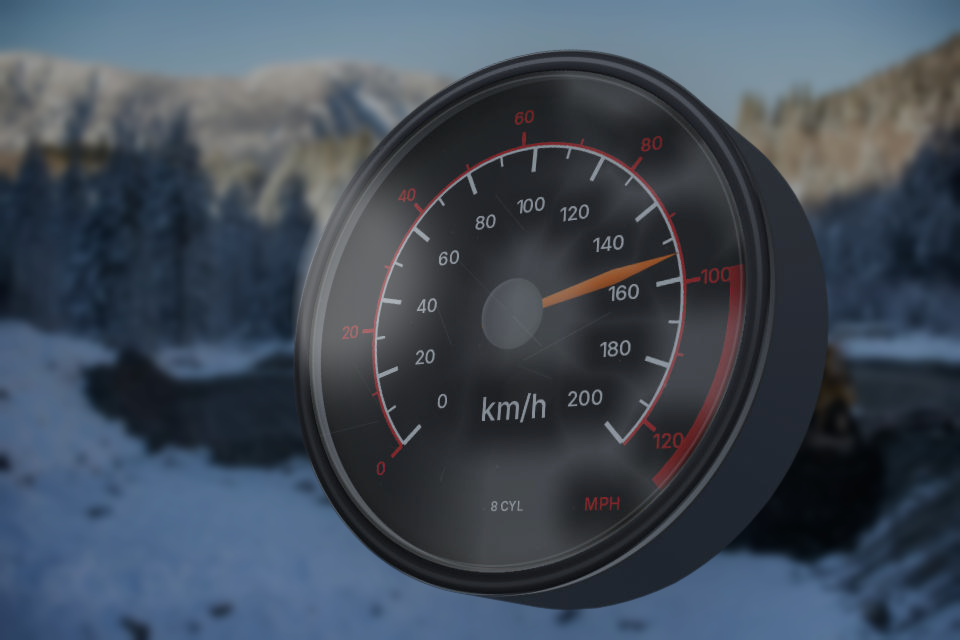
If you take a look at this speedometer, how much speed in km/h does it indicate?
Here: 155 km/h
